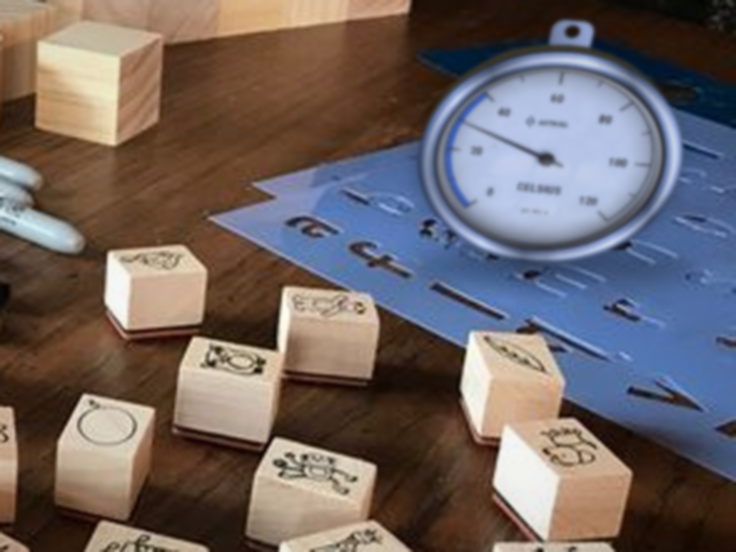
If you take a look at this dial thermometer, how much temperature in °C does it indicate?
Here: 30 °C
